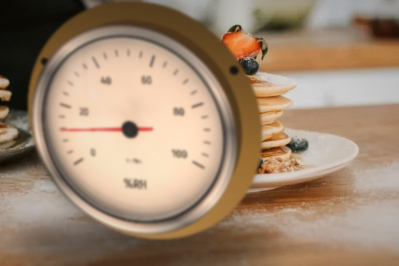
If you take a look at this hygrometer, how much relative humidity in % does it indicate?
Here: 12 %
